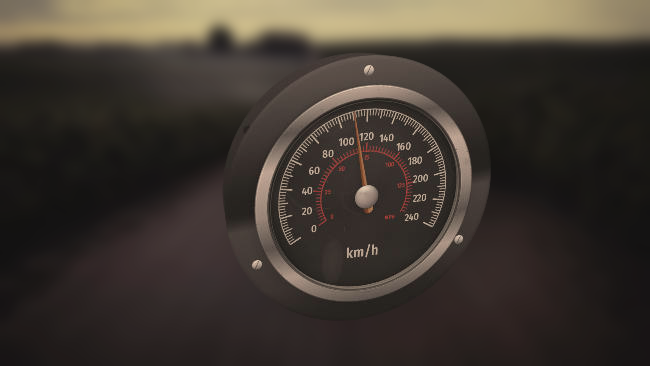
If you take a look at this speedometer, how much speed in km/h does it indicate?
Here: 110 km/h
